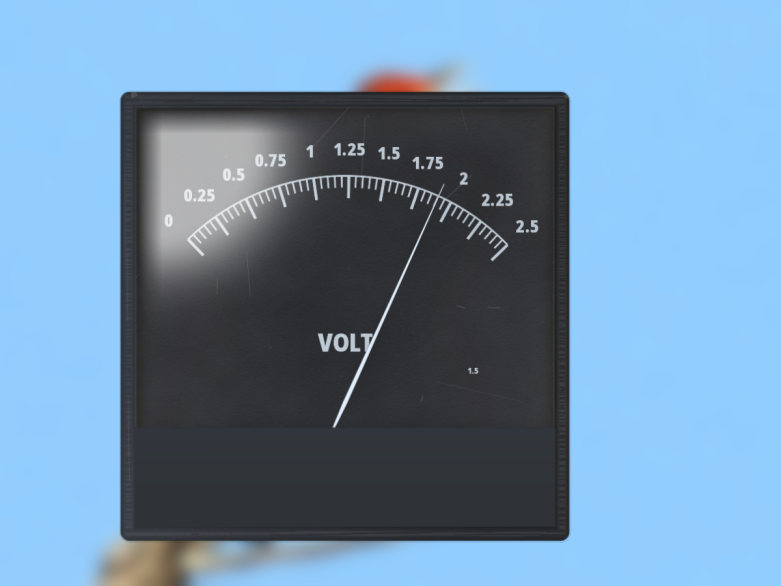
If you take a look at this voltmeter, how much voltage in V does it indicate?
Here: 1.9 V
